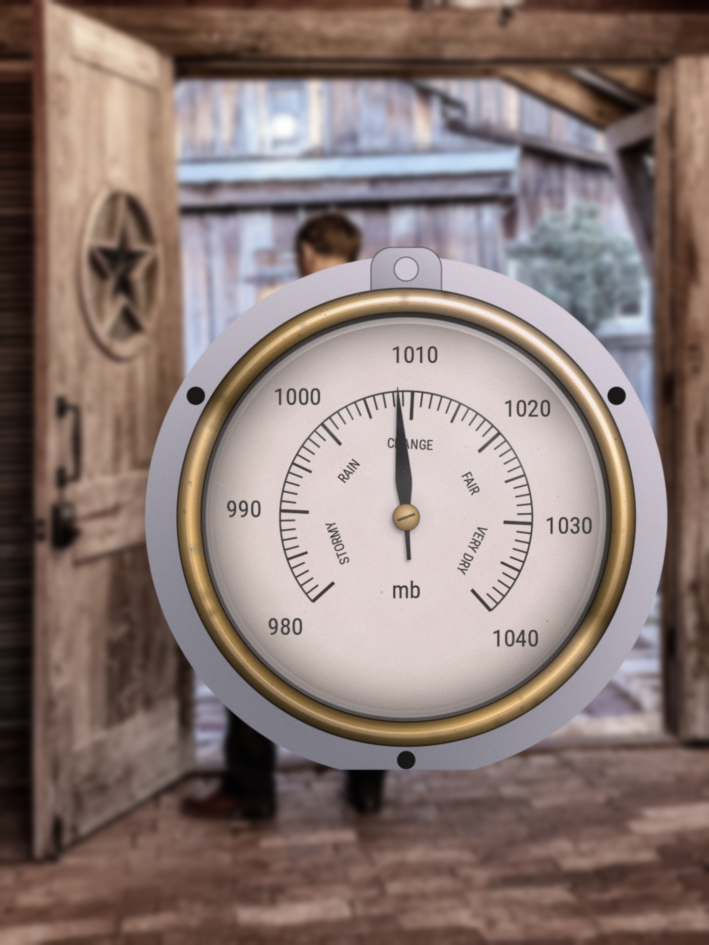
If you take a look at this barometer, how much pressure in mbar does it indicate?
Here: 1008.5 mbar
